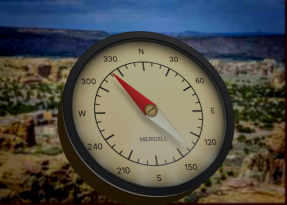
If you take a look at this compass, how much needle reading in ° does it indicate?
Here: 320 °
